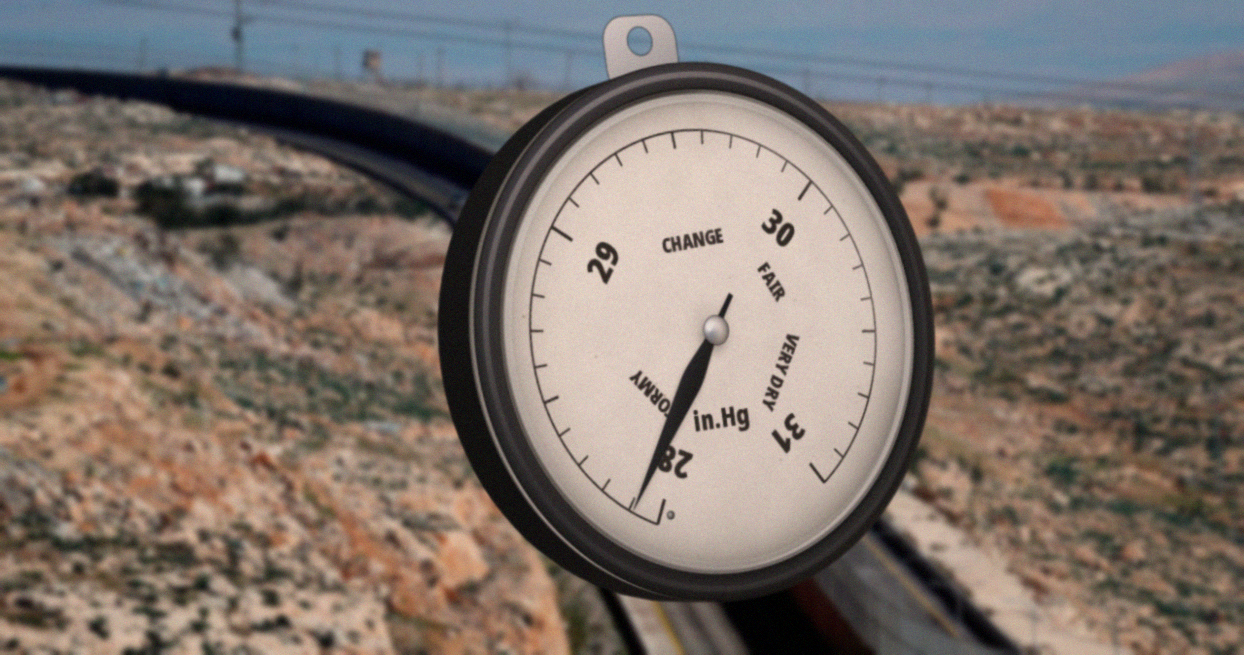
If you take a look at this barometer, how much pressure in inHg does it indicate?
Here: 28.1 inHg
